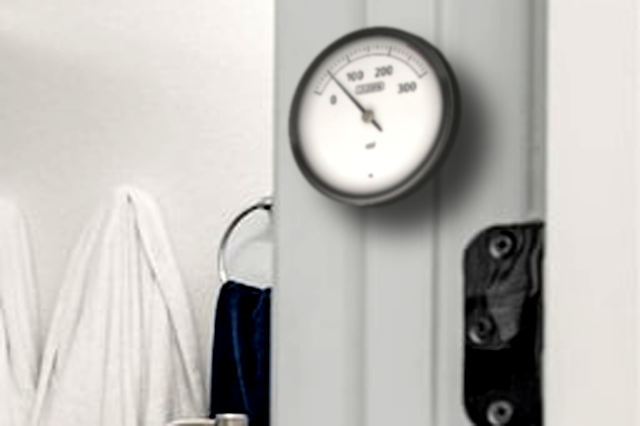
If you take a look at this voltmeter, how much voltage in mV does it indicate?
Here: 50 mV
